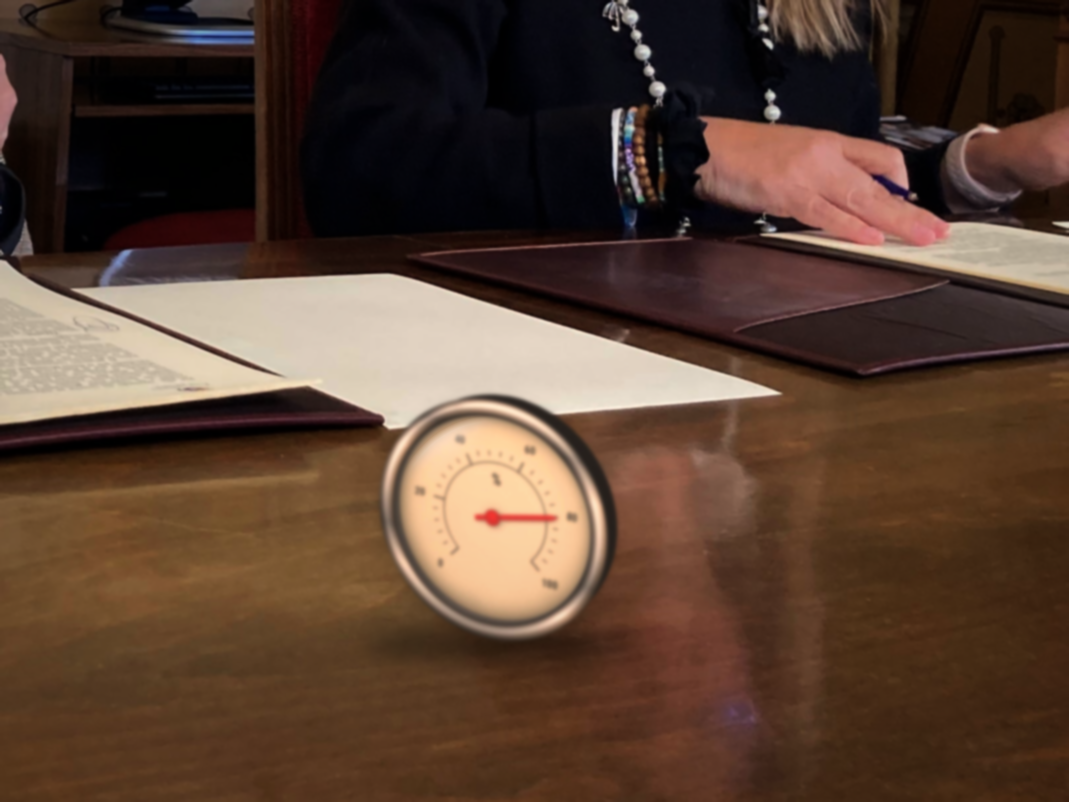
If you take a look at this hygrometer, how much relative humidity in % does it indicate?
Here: 80 %
